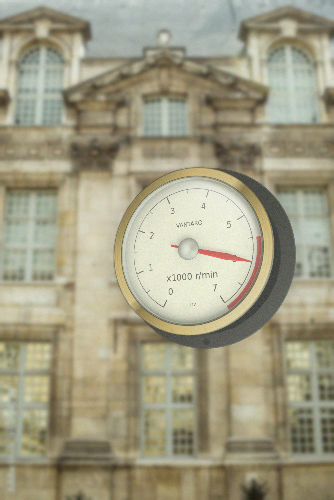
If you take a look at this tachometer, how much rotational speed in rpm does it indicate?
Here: 6000 rpm
